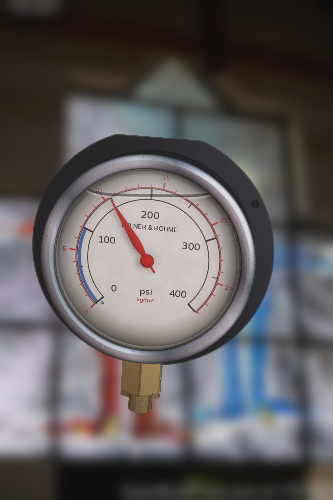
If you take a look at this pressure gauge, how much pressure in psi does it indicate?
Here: 150 psi
